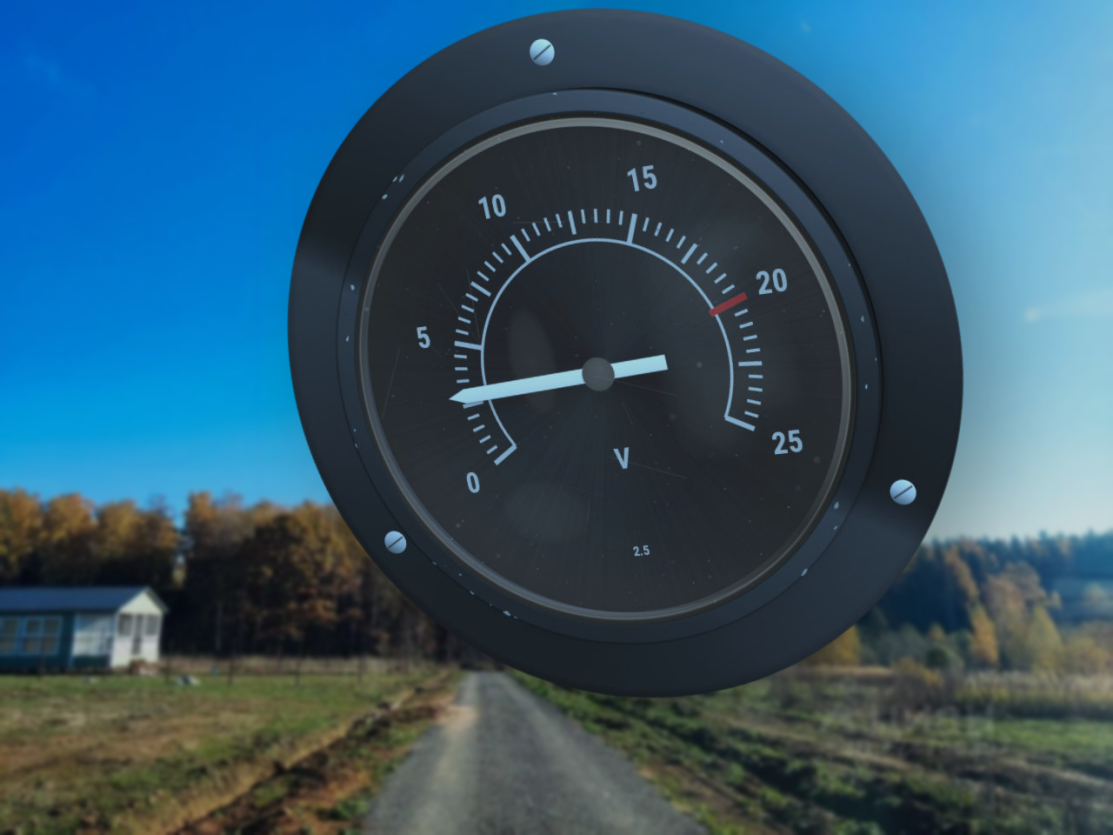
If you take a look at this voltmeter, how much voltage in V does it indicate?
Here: 3 V
